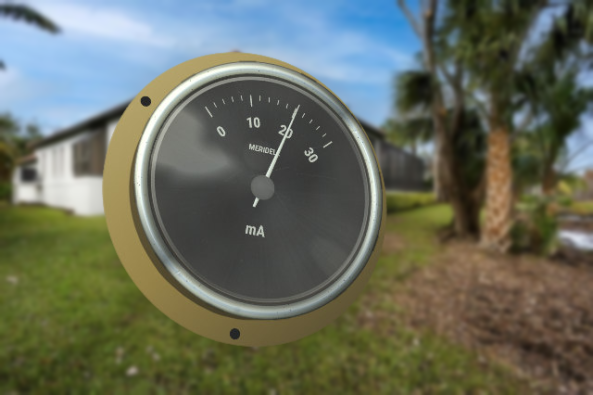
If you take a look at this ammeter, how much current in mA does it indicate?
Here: 20 mA
